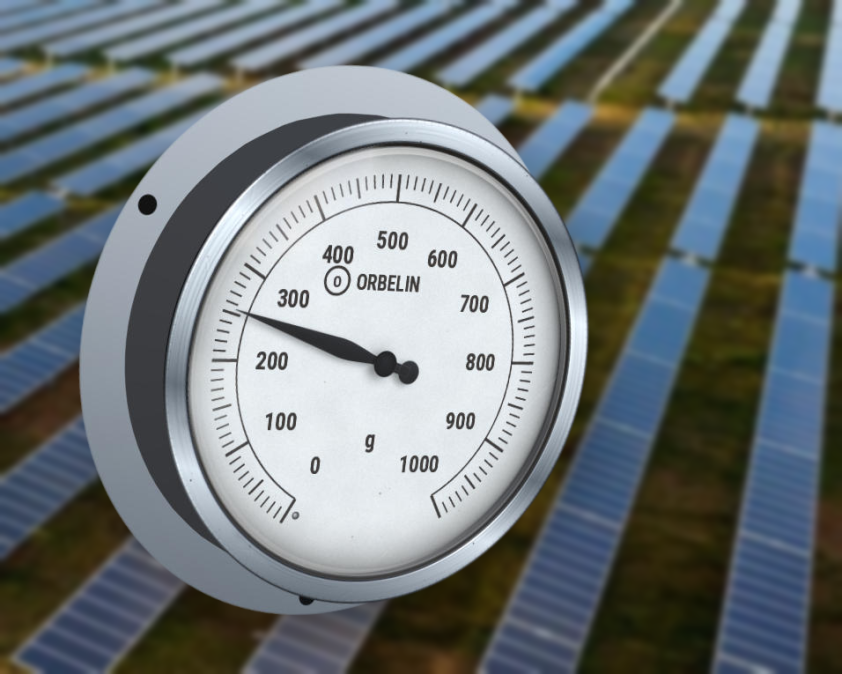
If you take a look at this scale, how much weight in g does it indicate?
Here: 255 g
